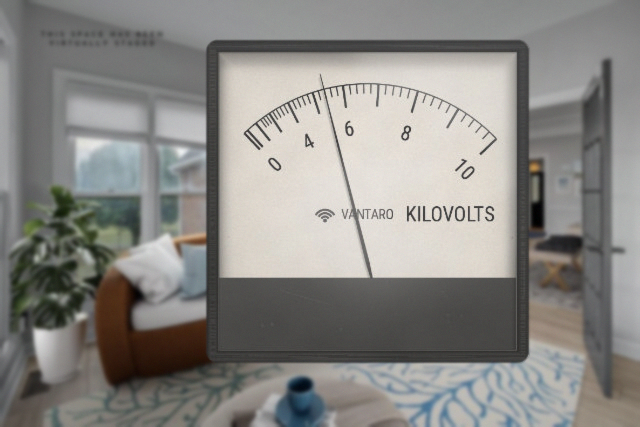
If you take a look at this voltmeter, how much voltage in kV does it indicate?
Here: 5.4 kV
